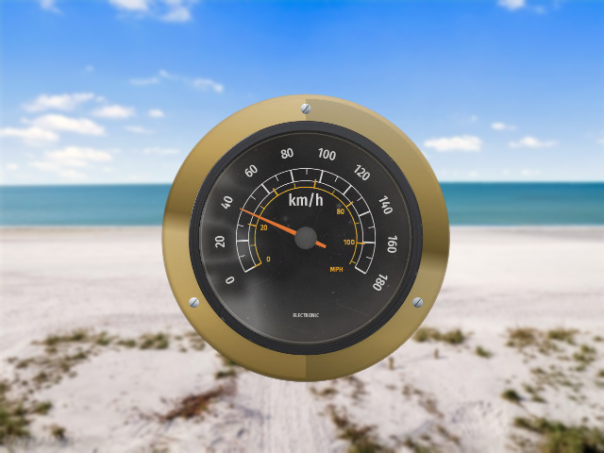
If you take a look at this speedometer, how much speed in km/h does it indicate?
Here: 40 km/h
